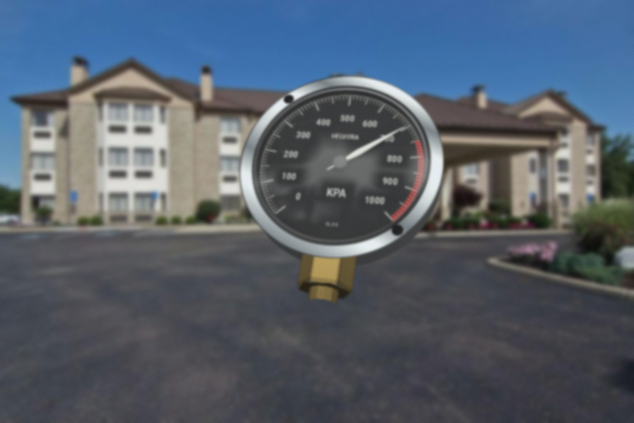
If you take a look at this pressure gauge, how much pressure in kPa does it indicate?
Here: 700 kPa
